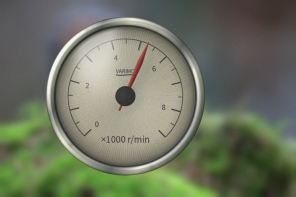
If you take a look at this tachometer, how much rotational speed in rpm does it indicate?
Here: 5250 rpm
